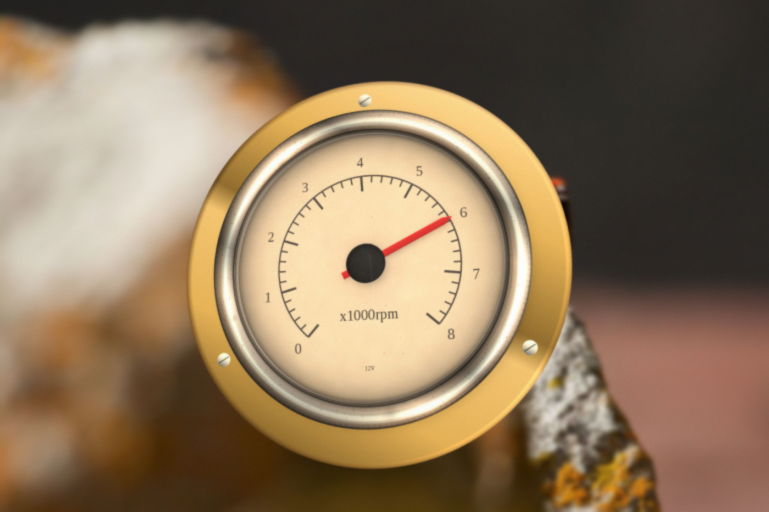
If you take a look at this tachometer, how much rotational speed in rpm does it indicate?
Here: 6000 rpm
